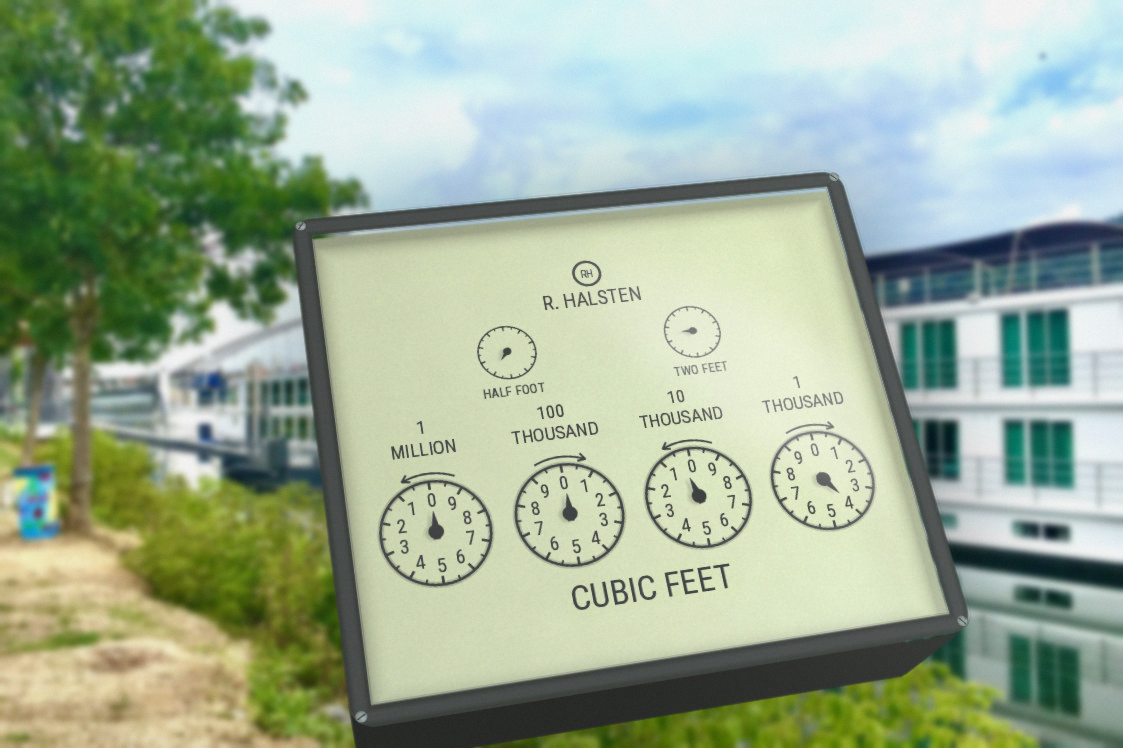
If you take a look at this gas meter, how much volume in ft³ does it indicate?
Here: 400 ft³
